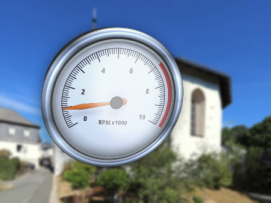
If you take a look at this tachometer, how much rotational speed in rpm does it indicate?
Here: 1000 rpm
